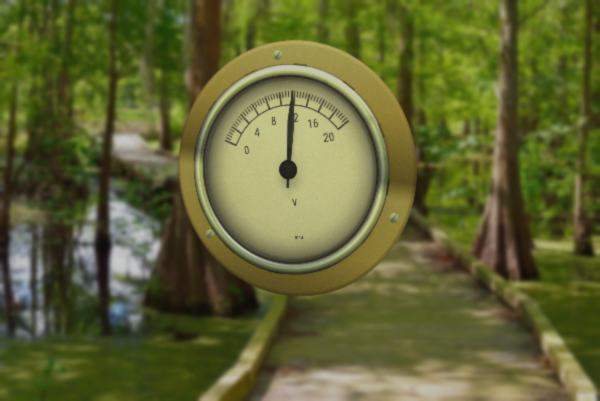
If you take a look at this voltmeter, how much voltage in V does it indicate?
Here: 12 V
